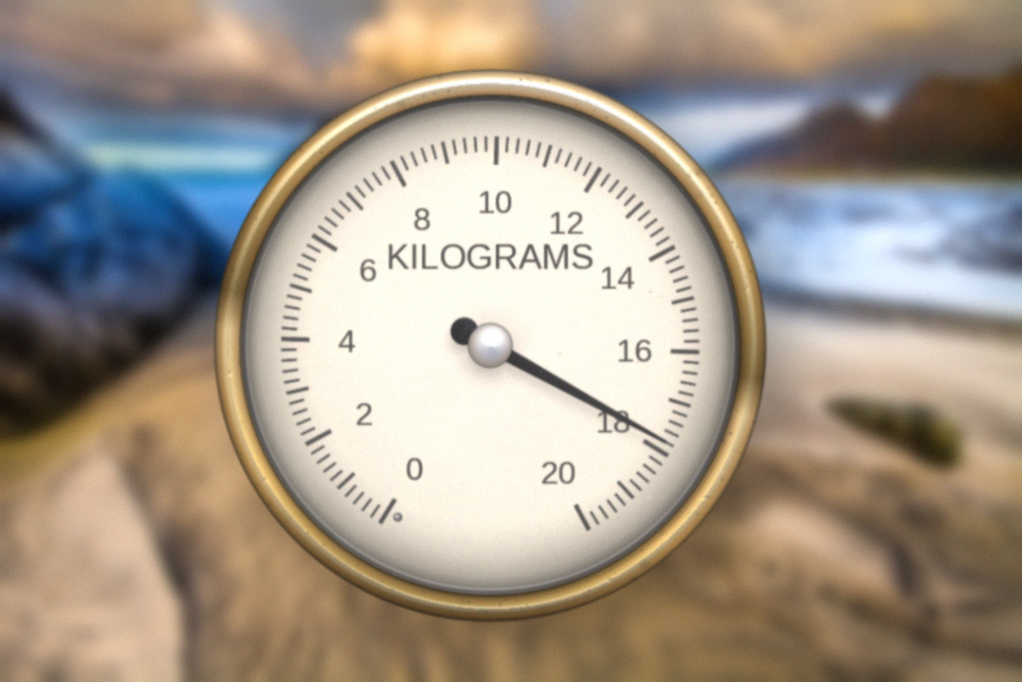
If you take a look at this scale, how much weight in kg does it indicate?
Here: 17.8 kg
